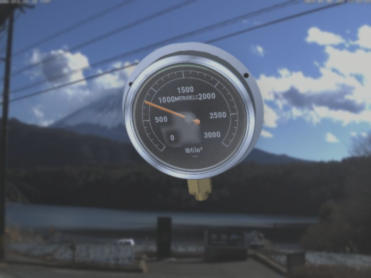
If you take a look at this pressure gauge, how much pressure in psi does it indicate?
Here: 800 psi
